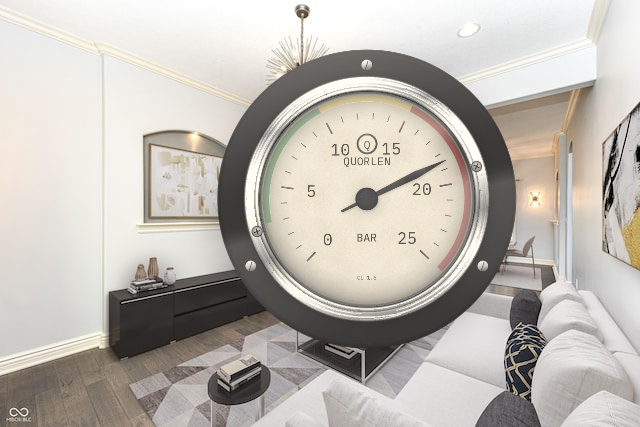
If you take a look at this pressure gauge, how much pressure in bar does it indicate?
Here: 18.5 bar
